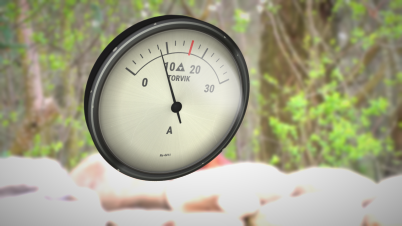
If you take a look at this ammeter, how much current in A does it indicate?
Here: 8 A
